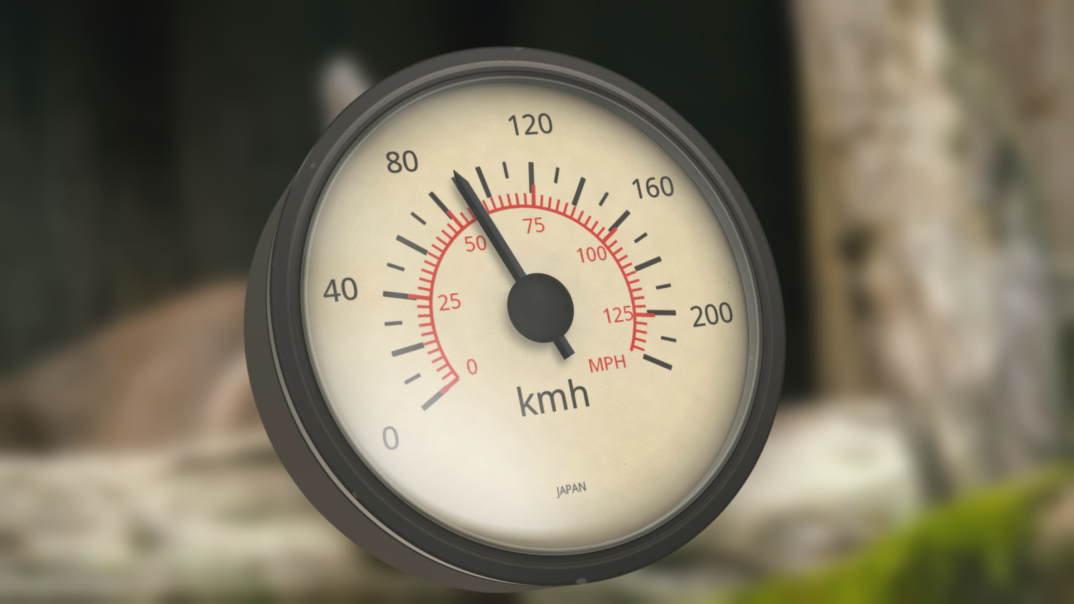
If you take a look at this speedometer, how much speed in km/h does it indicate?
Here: 90 km/h
